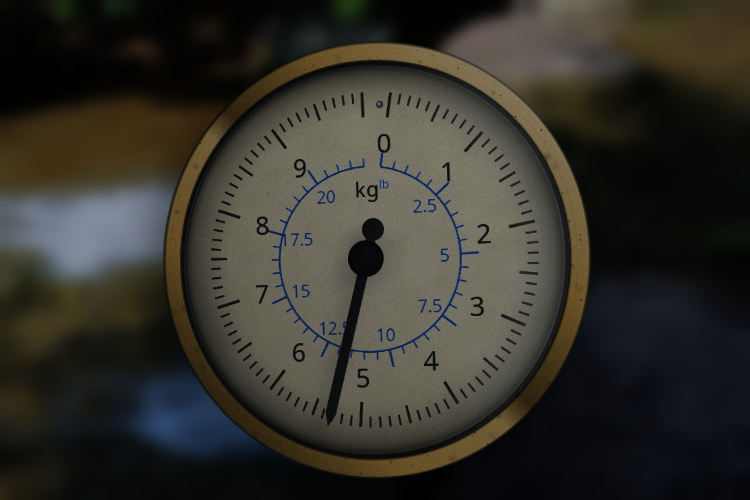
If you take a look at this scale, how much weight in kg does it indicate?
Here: 5.3 kg
